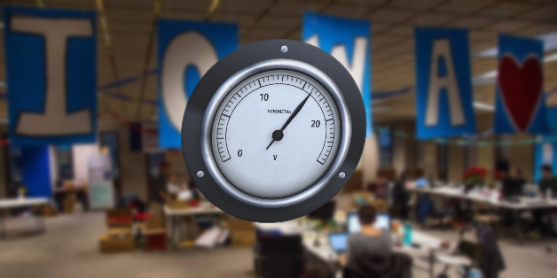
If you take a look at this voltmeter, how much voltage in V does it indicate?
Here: 16 V
